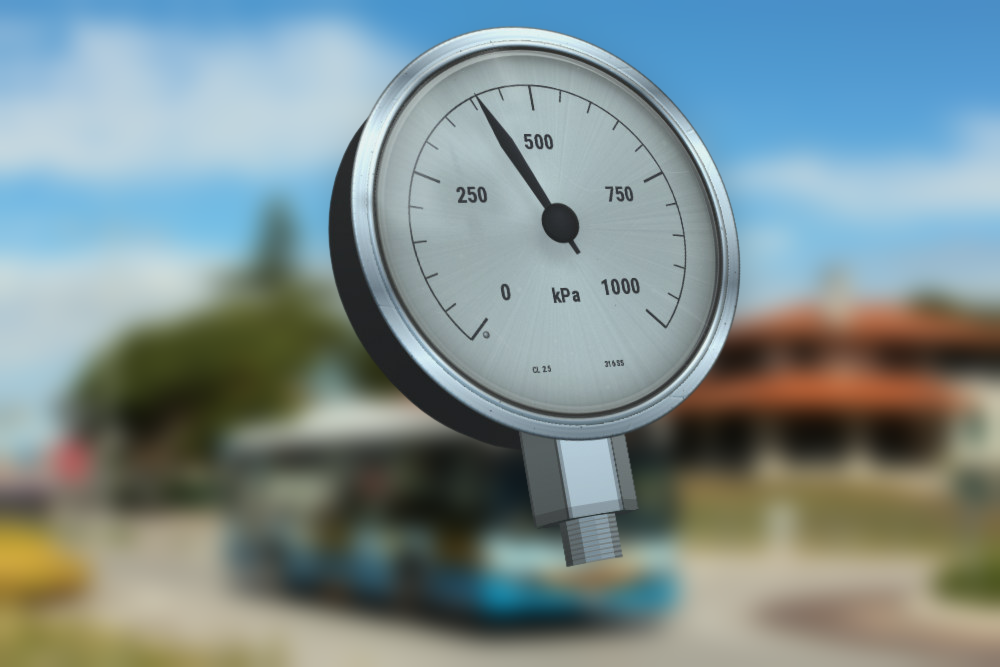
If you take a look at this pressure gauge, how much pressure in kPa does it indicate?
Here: 400 kPa
